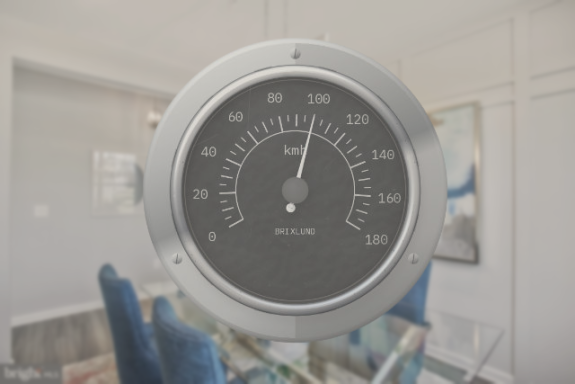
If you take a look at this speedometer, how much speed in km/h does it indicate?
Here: 100 km/h
